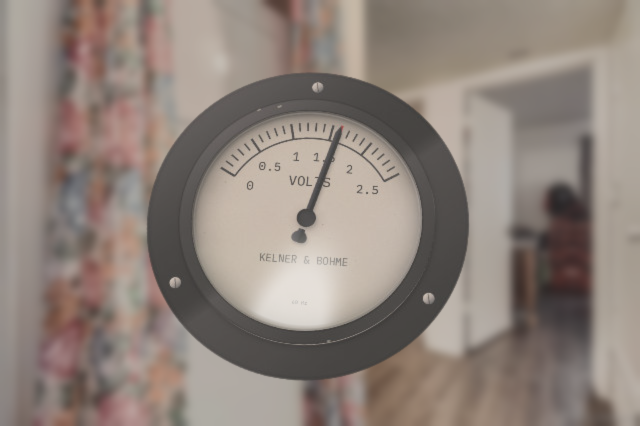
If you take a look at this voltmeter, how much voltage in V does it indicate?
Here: 1.6 V
